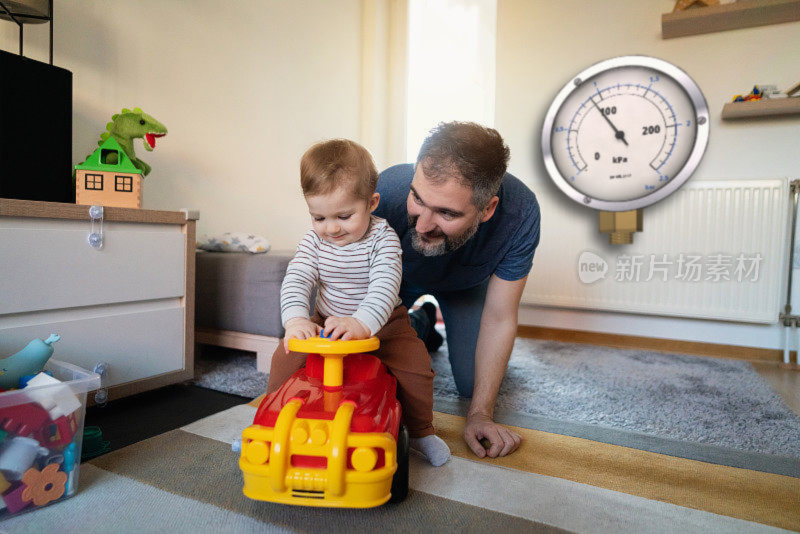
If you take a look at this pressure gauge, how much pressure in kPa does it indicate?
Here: 90 kPa
